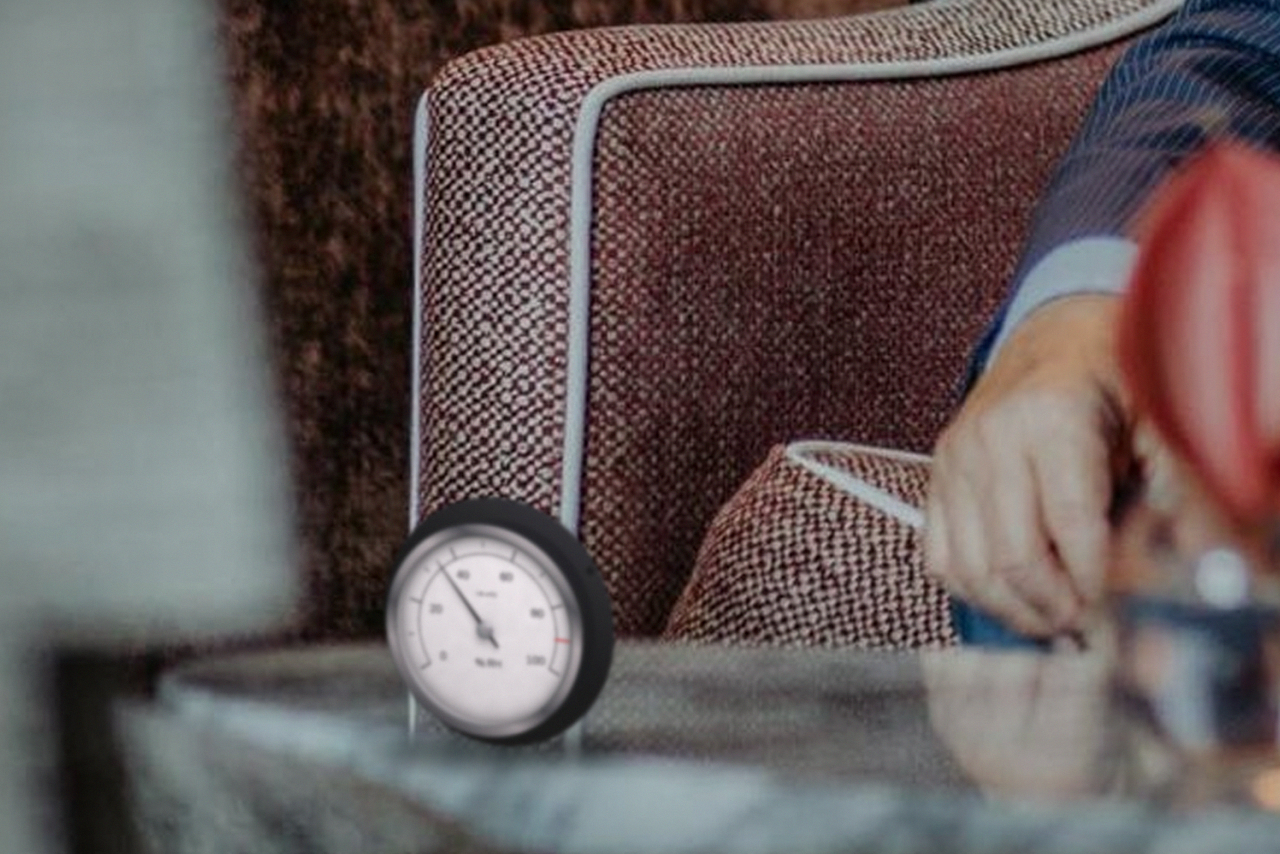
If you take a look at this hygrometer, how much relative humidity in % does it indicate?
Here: 35 %
